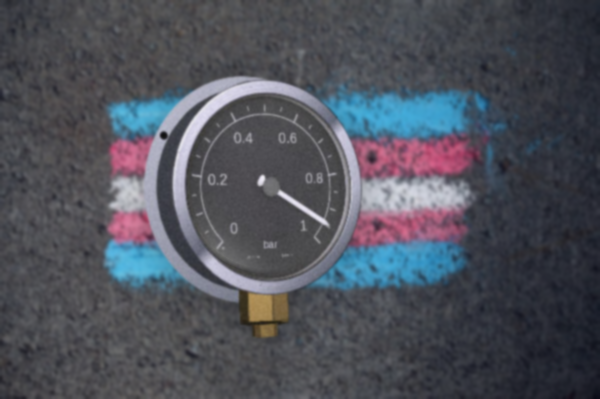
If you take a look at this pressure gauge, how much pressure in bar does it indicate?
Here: 0.95 bar
